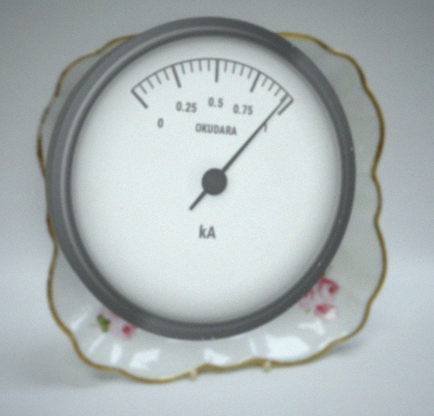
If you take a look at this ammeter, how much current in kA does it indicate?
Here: 0.95 kA
